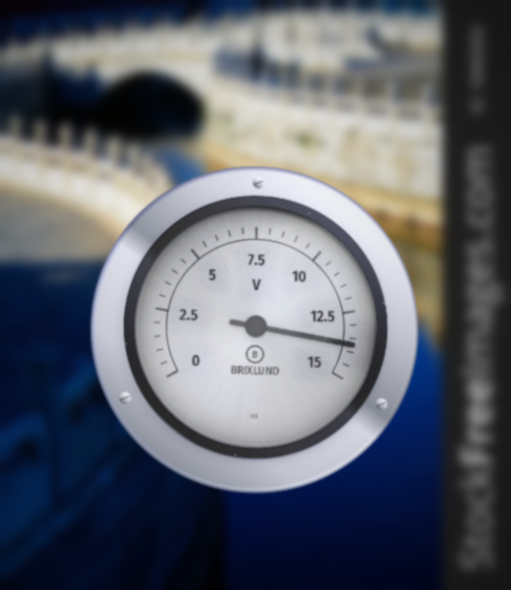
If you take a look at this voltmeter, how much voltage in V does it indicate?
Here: 13.75 V
